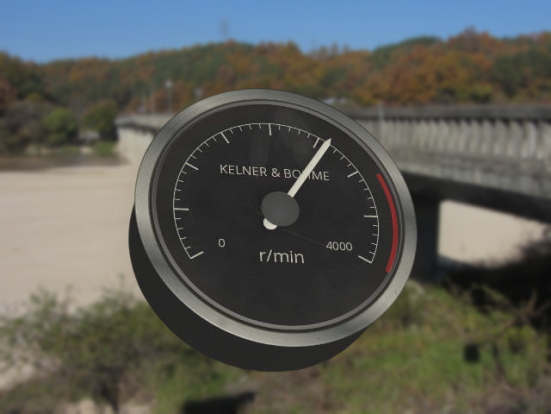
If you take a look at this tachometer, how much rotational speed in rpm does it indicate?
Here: 2600 rpm
